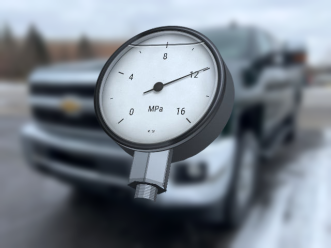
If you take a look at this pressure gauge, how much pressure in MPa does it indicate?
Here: 12 MPa
